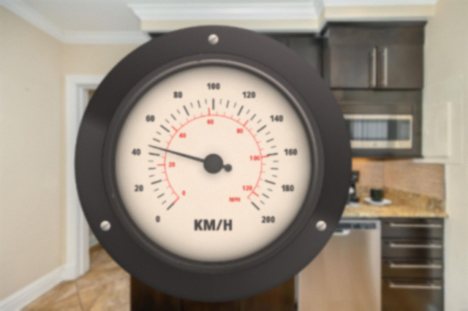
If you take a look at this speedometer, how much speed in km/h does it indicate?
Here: 45 km/h
